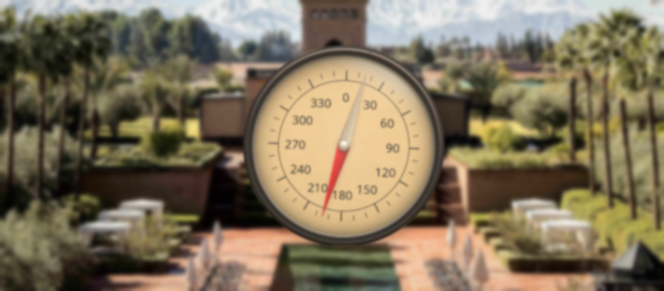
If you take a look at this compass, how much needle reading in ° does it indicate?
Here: 195 °
